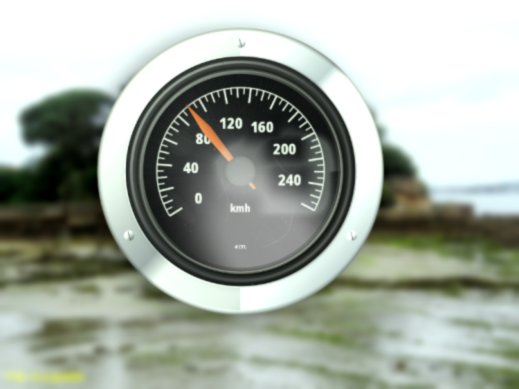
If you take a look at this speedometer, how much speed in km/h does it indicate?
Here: 90 km/h
